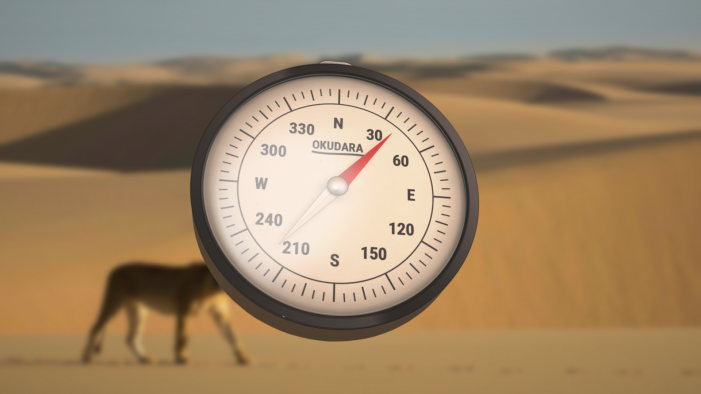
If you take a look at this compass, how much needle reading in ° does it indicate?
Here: 40 °
